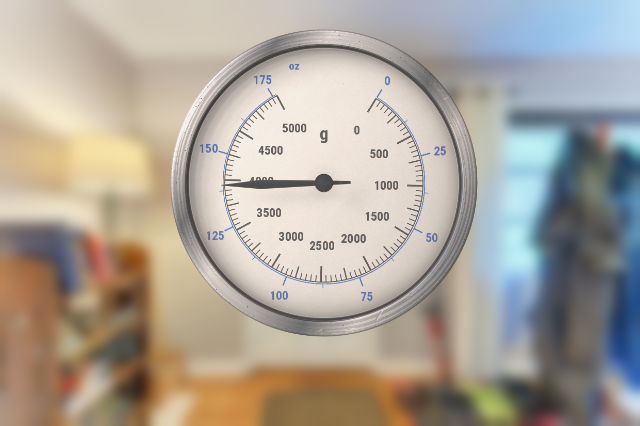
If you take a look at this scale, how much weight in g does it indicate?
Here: 3950 g
